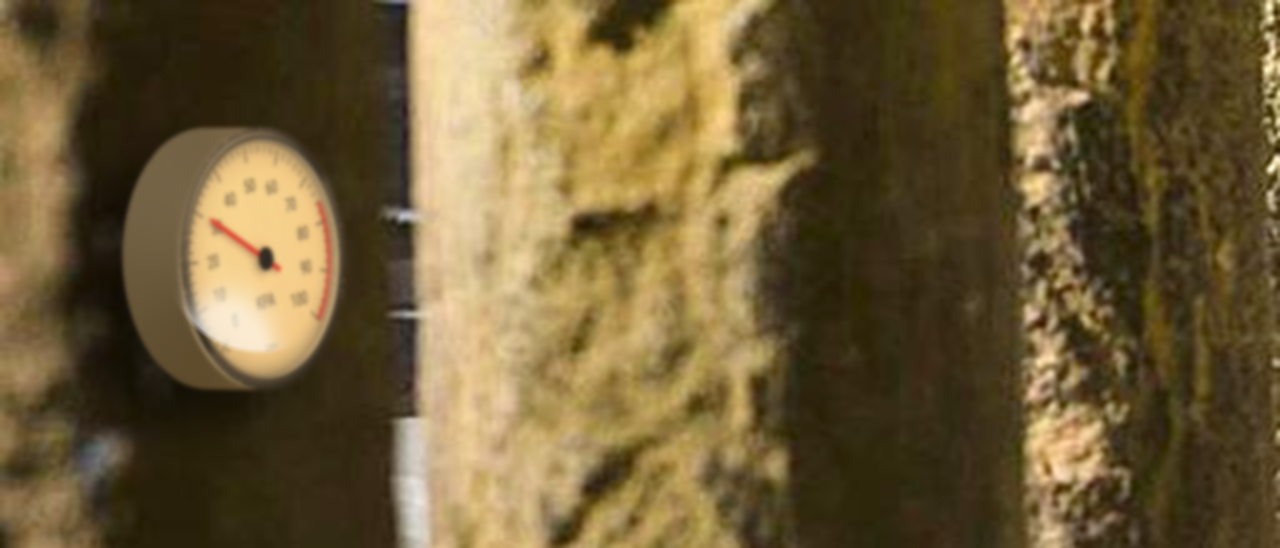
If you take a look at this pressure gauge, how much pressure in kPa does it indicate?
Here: 30 kPa
